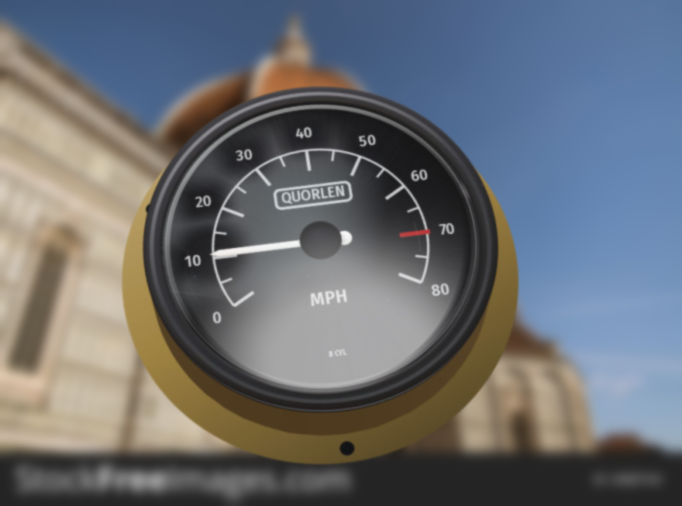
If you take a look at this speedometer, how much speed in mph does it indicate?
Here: 10 mph
